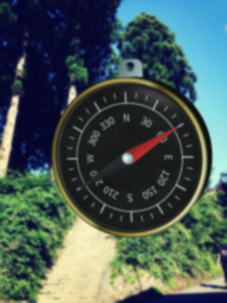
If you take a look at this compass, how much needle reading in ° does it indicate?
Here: 60 °
